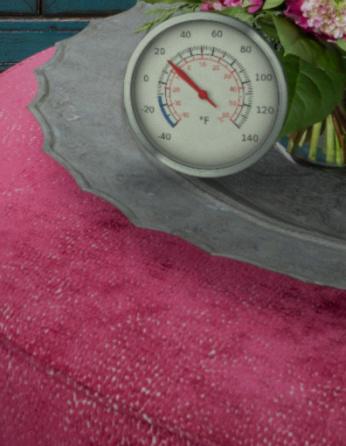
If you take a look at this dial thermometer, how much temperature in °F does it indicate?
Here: 20 °F
